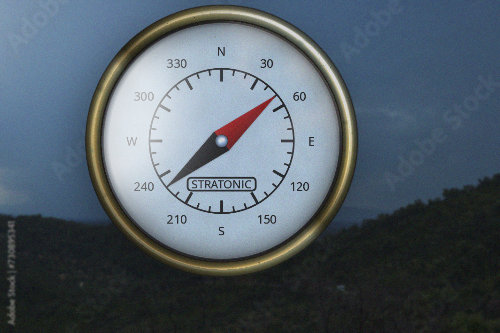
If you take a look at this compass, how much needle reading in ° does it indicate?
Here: 50 °
